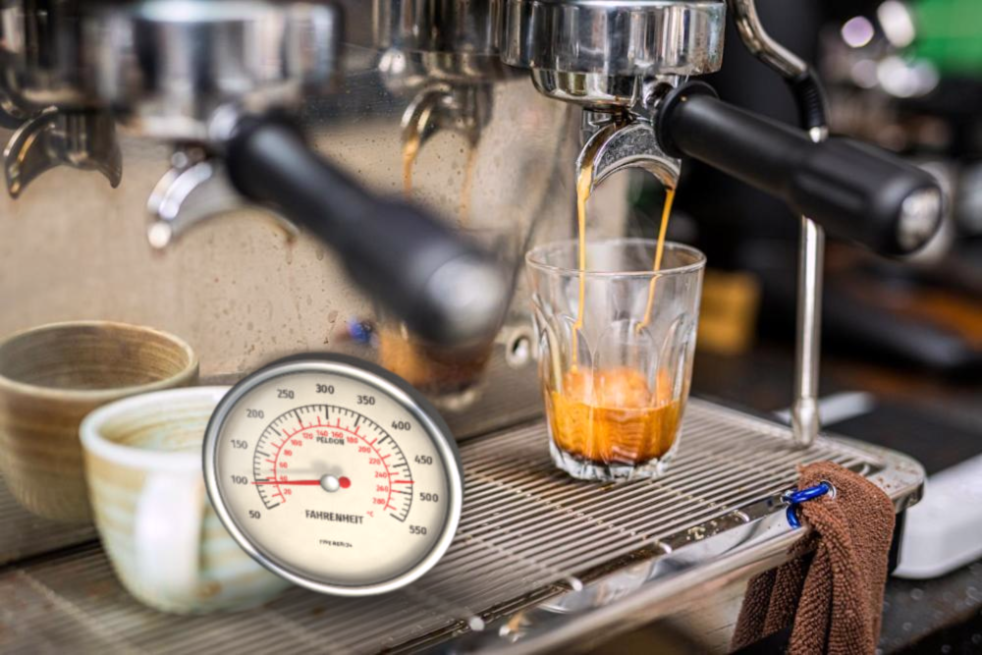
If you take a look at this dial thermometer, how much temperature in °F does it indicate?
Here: 100 °F
